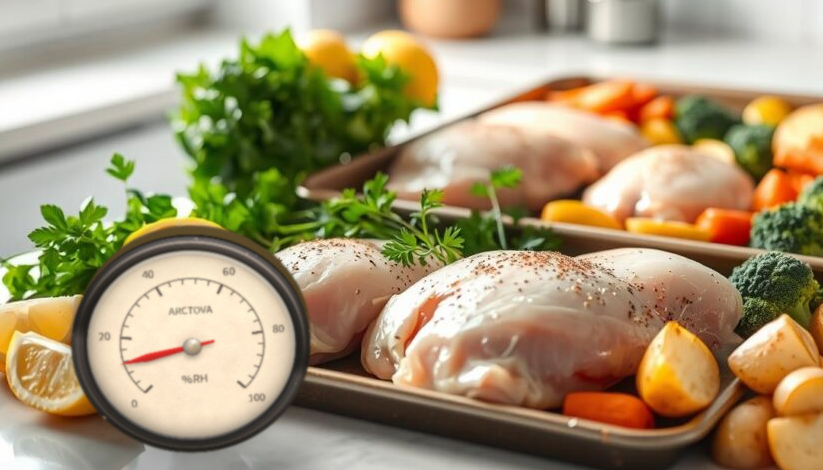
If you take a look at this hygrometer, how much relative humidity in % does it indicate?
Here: 12 %
